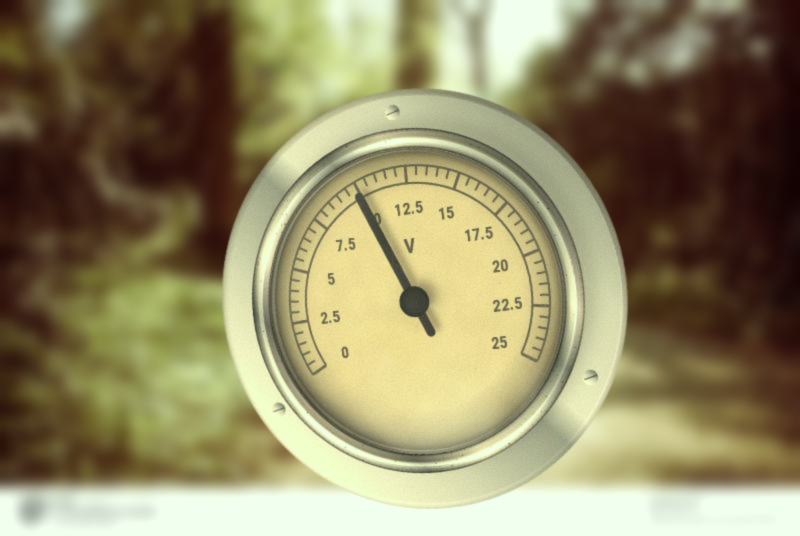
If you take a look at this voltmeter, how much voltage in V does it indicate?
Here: 10 V
